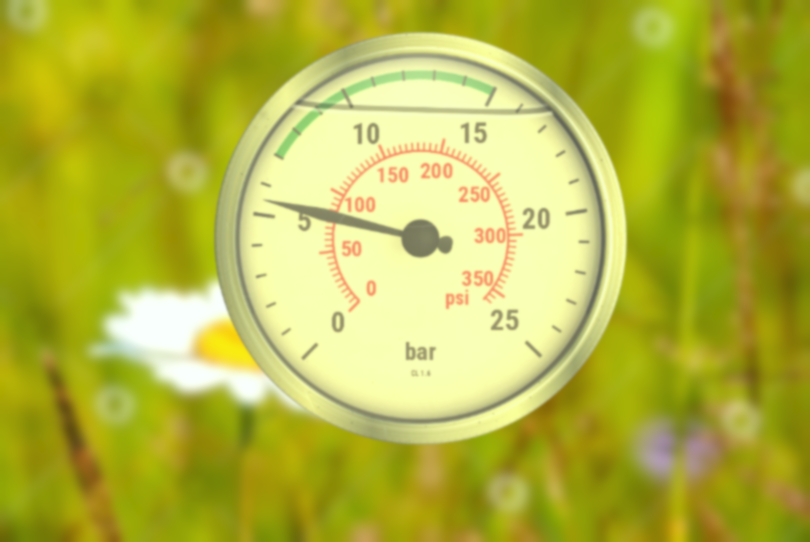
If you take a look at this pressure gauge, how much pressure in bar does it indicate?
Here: 5.5 bar
